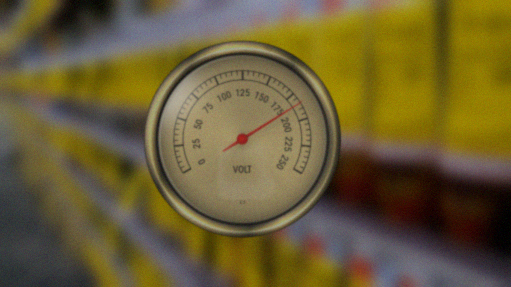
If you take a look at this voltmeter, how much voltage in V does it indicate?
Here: 185 V
